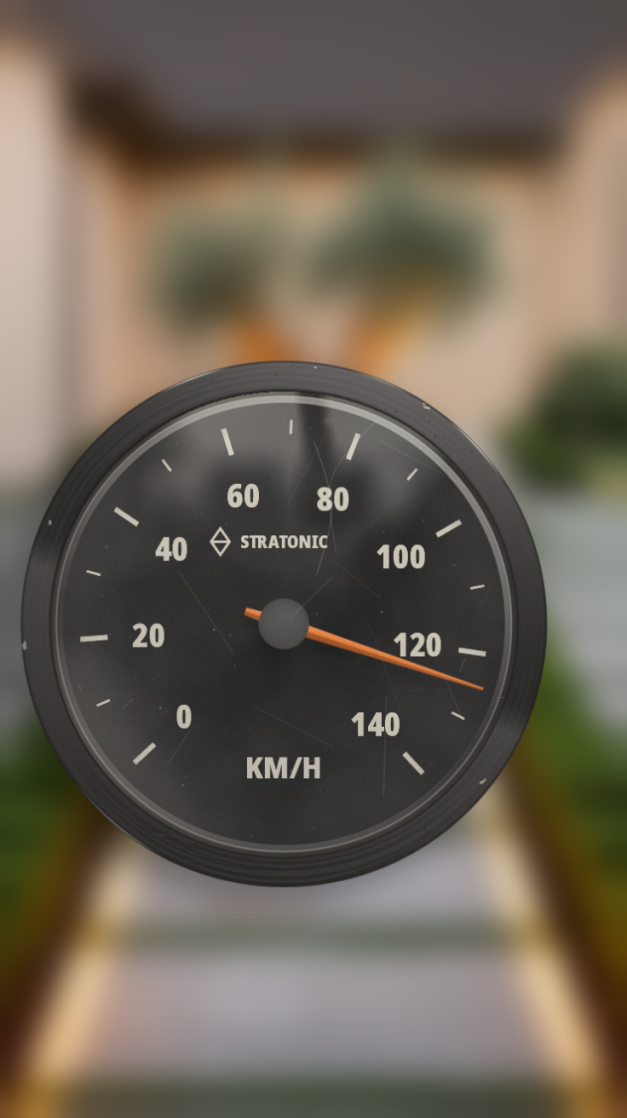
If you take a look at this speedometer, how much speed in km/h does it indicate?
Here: 125 km/h
